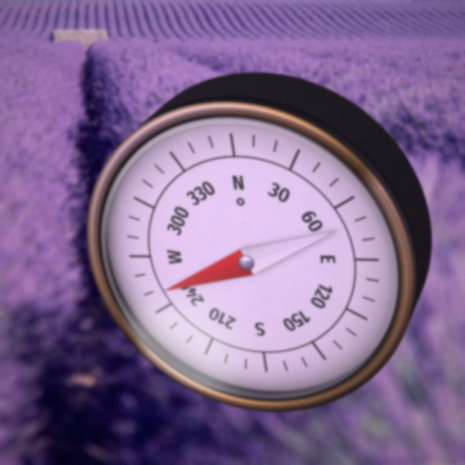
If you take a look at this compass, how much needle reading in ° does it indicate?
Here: 250 °
